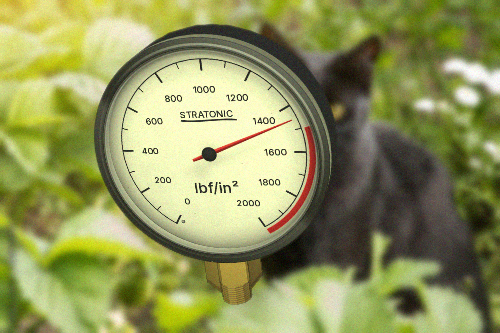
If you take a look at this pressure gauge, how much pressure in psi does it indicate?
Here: 1450 psi
